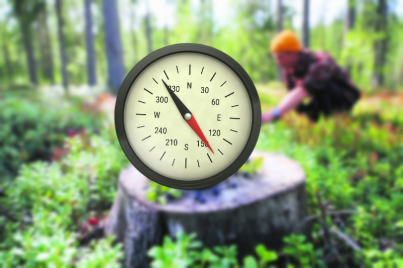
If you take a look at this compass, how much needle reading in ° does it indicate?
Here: 142.5 °
